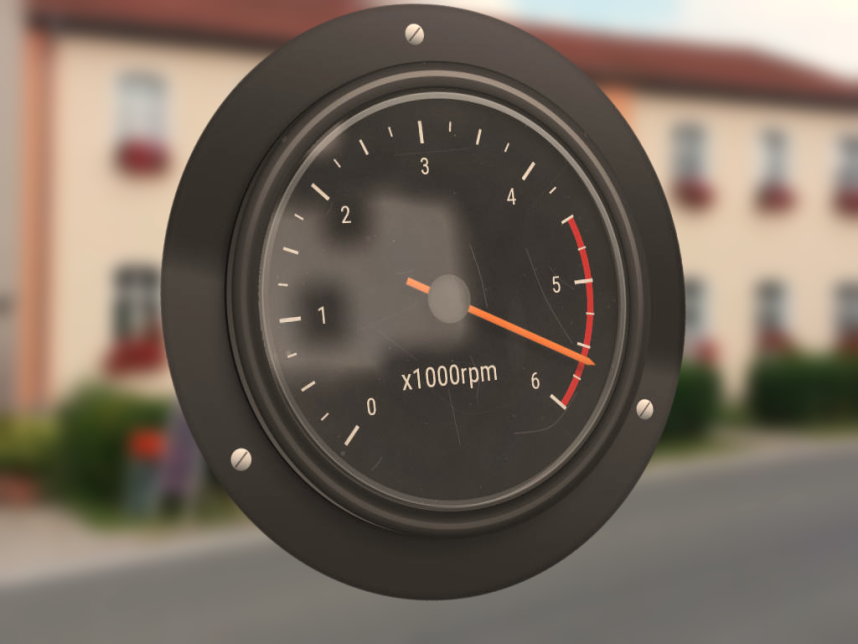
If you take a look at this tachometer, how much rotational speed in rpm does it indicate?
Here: 5625 rpm
